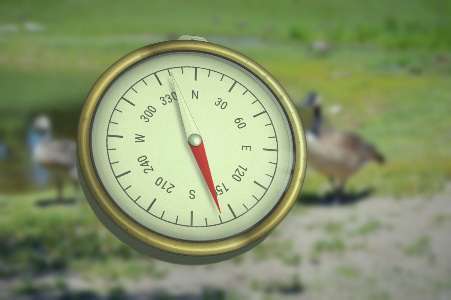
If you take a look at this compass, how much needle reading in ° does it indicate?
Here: 160 °
